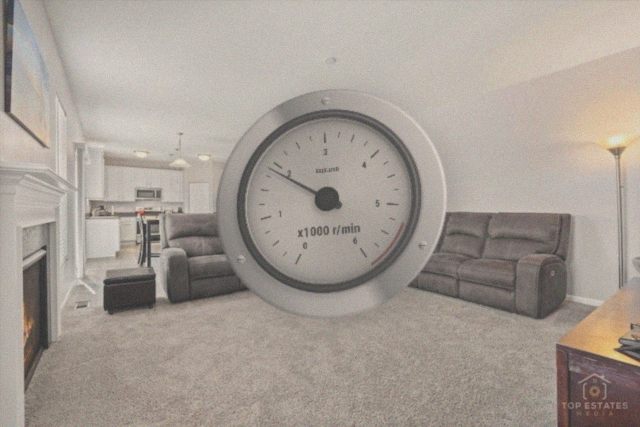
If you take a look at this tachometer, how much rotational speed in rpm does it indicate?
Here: 1875 rpm
